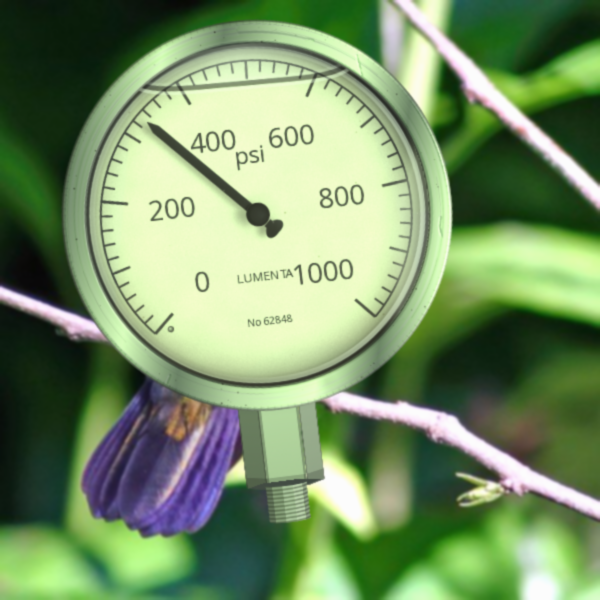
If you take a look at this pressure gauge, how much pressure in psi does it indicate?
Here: 330 psi
